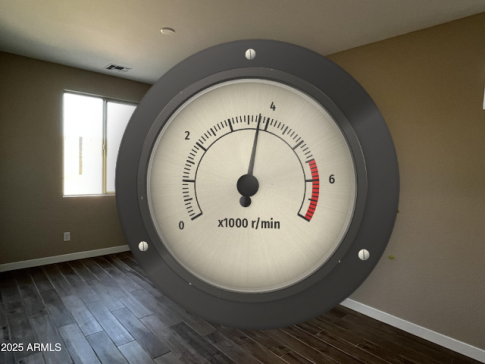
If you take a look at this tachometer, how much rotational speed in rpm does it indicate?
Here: 3800 rpm
